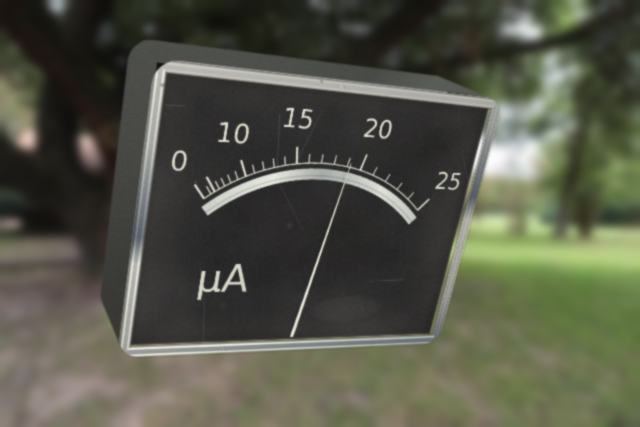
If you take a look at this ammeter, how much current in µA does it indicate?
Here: 19 µA
